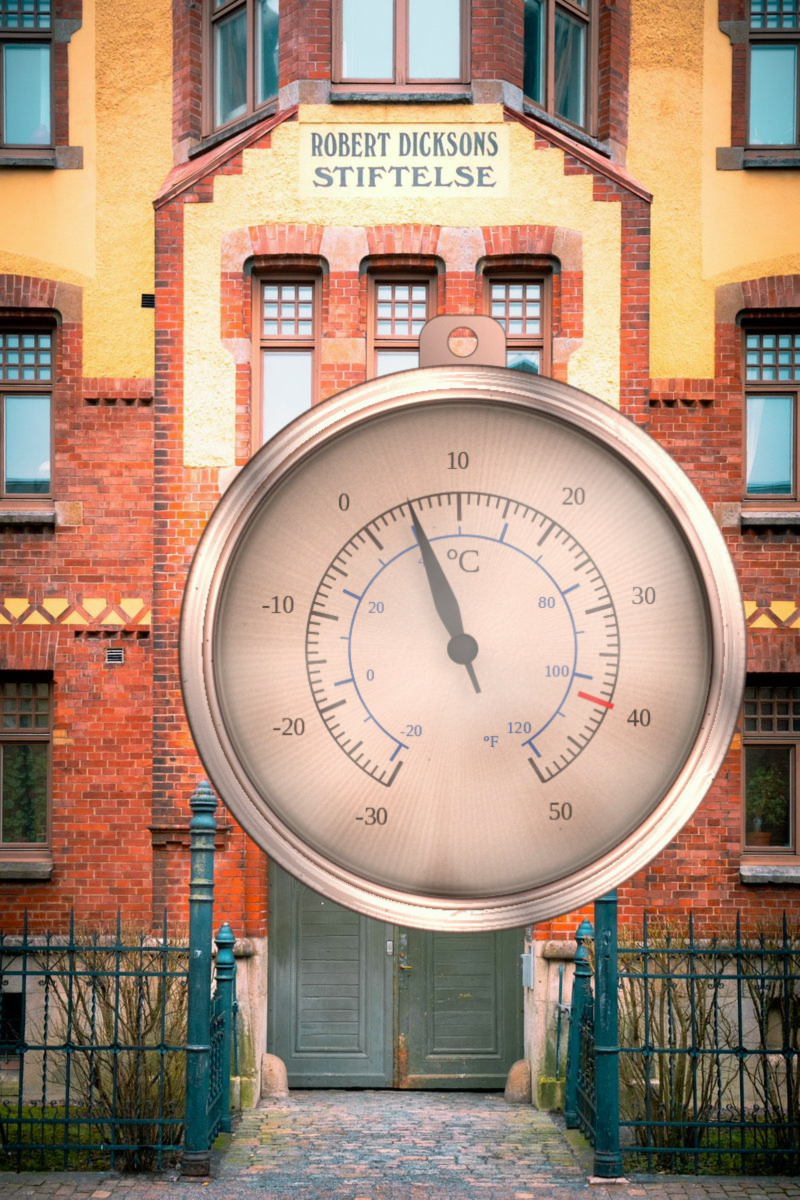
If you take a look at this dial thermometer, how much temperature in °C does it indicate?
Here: 5 °C
